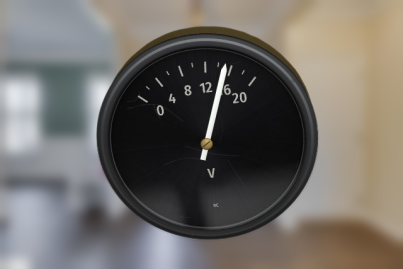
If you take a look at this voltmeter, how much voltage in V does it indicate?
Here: 15 V
